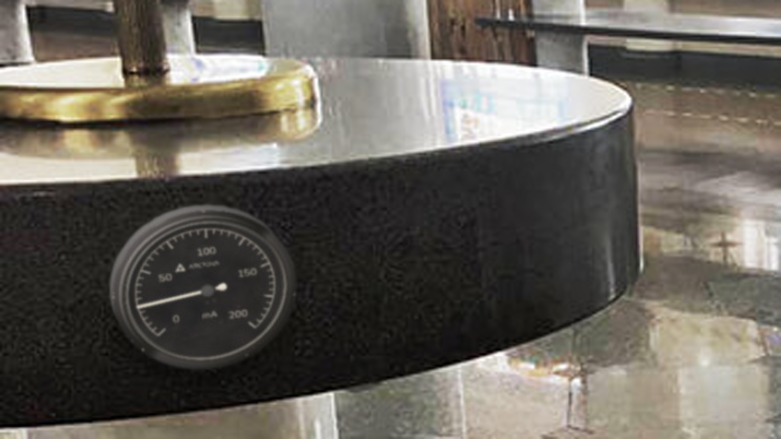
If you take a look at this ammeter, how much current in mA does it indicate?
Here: 25 mA
